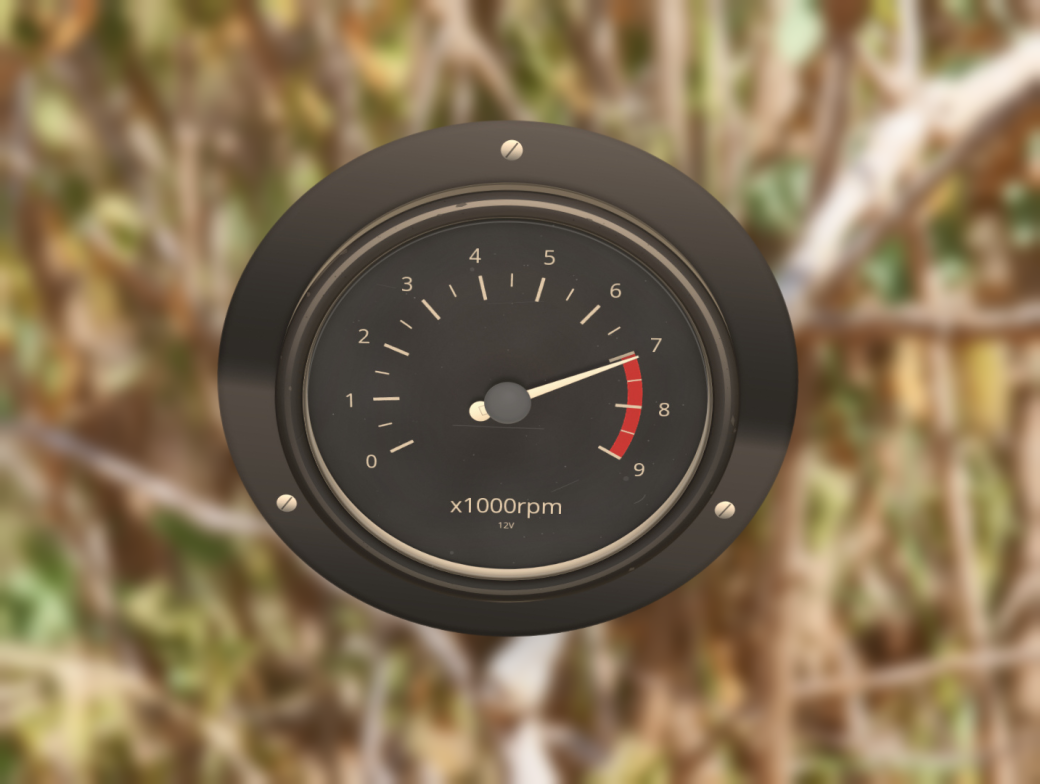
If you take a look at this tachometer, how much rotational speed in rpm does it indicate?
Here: 7000 rpm
